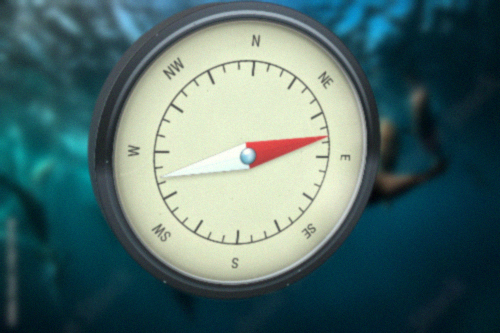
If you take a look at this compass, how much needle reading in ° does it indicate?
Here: 75 °
